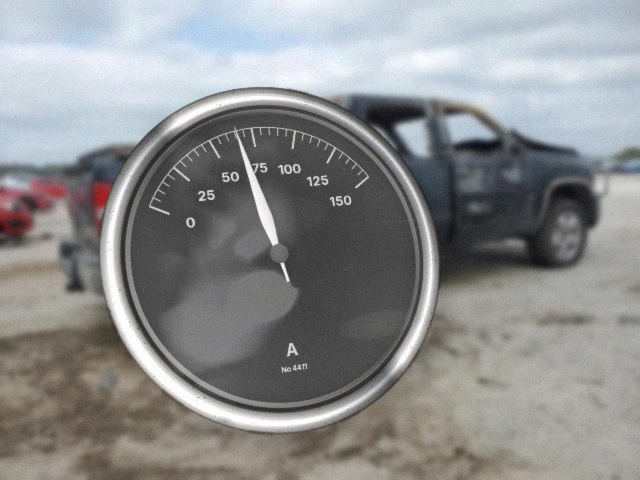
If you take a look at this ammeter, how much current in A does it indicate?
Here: 65 A
